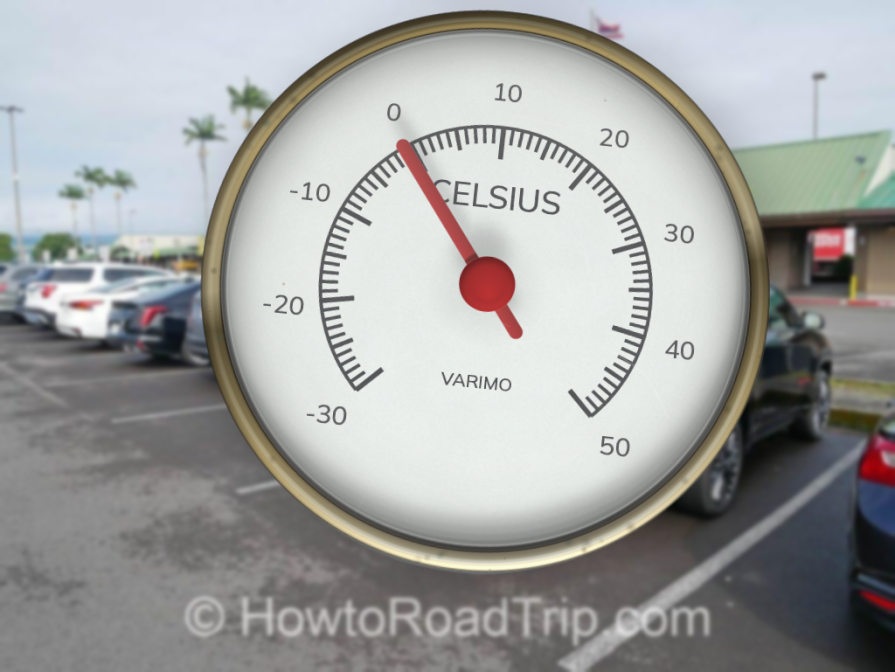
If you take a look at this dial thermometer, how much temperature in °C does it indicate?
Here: -1 °C
